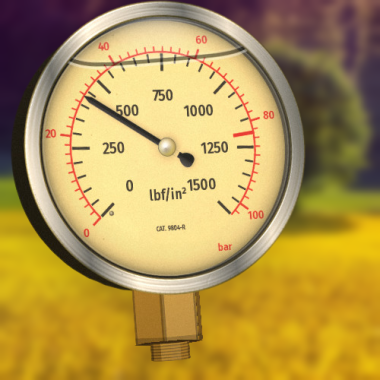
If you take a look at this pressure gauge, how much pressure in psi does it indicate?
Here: 425 psi
